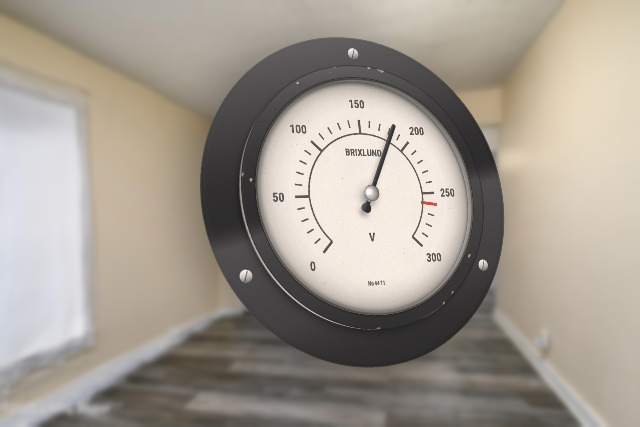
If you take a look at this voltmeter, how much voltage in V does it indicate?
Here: 180 V
